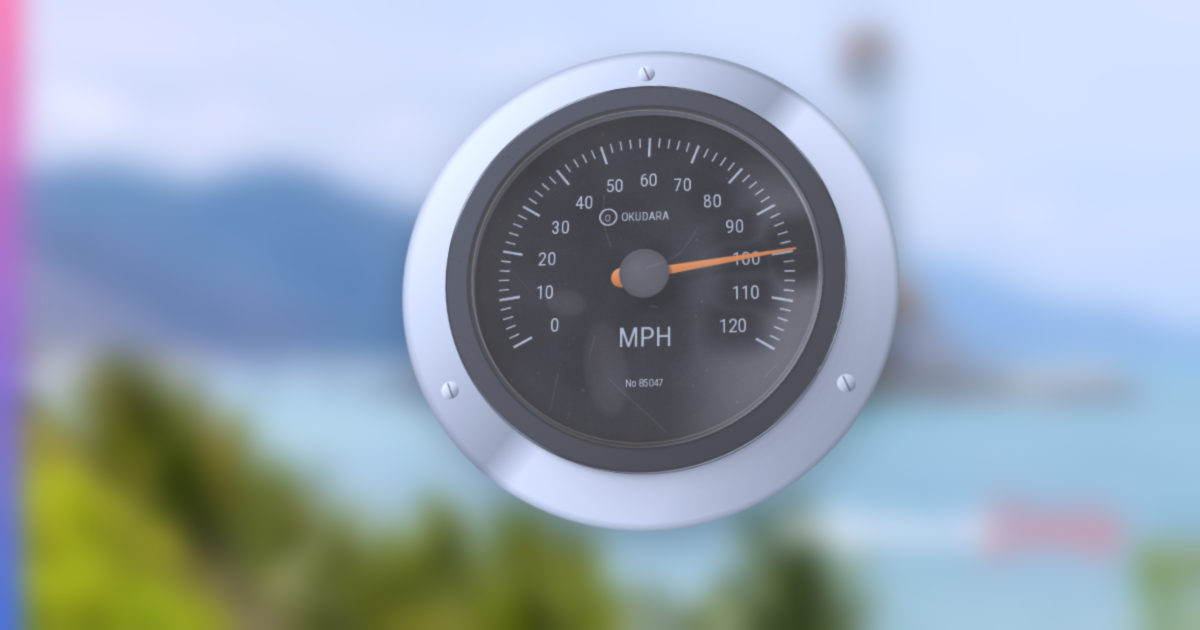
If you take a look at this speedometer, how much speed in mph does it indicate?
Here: 100 mph
